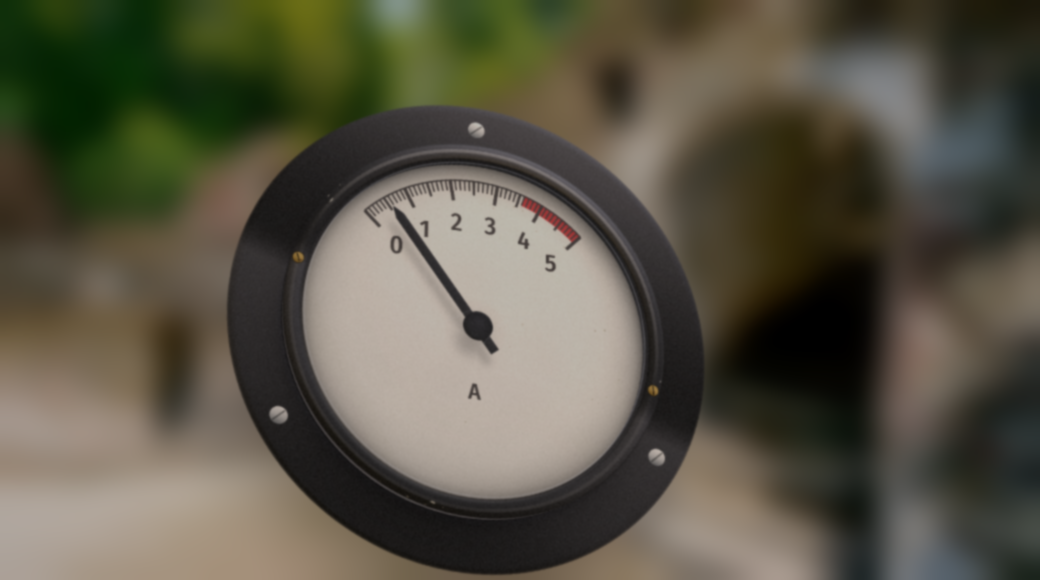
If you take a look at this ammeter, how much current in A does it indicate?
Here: 0.5 A
